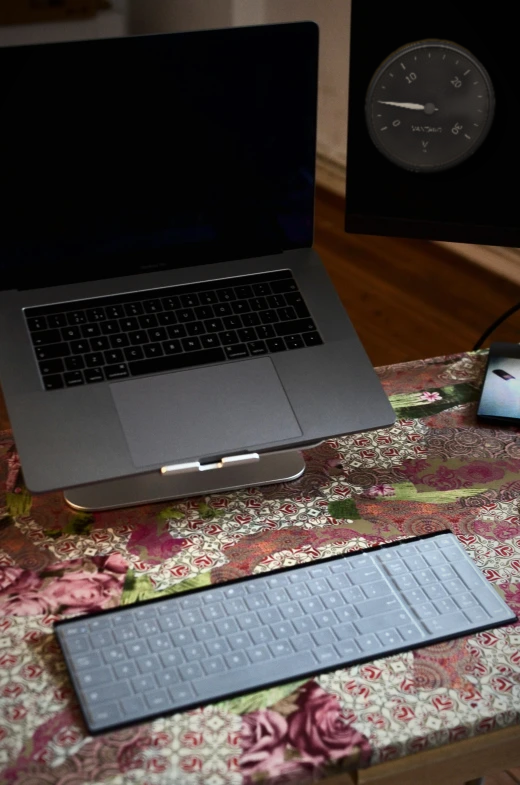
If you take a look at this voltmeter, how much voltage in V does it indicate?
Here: 4 V
